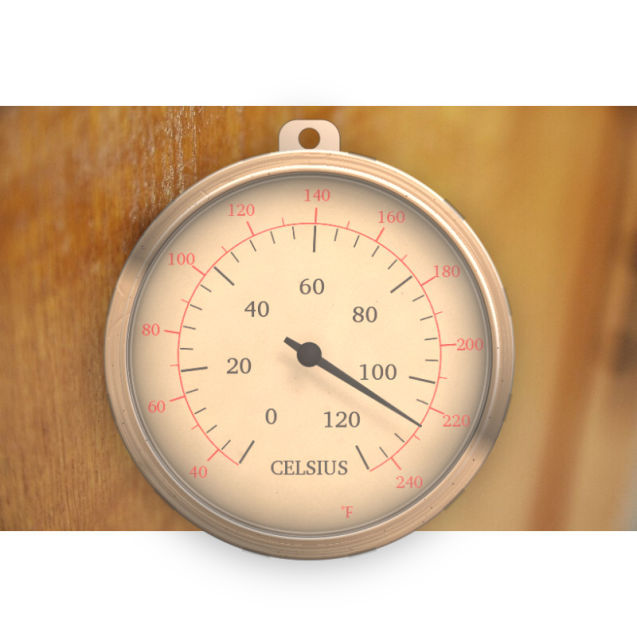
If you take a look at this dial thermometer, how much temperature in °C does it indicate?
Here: 108 °C
